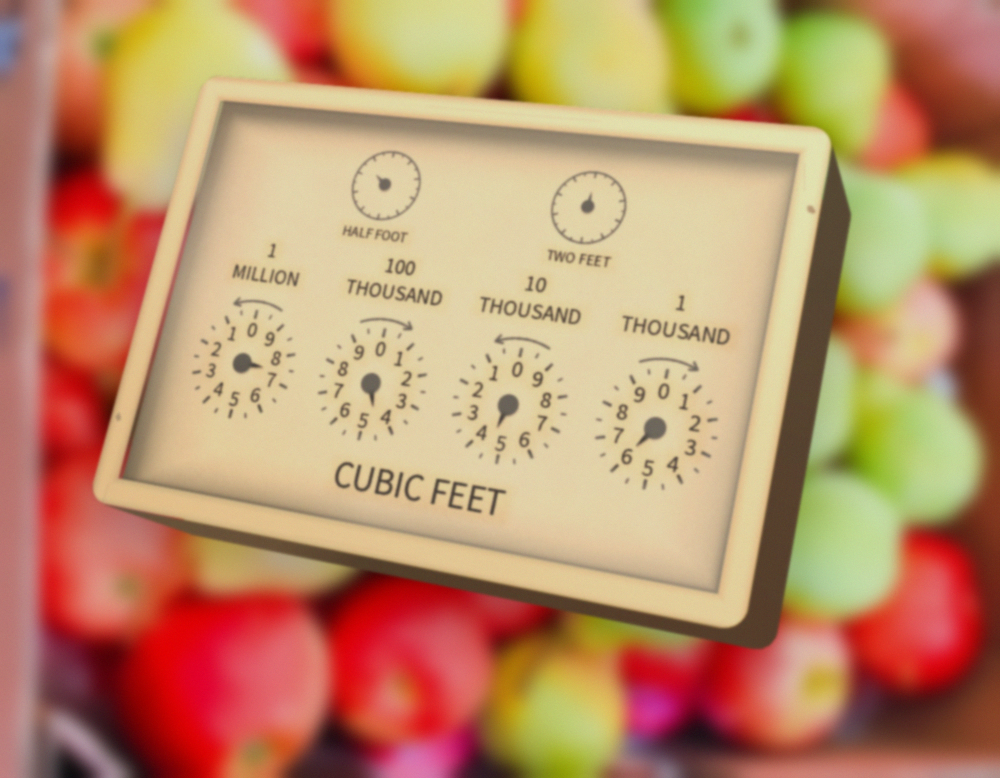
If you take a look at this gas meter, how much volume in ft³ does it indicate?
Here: 744600 ft³
